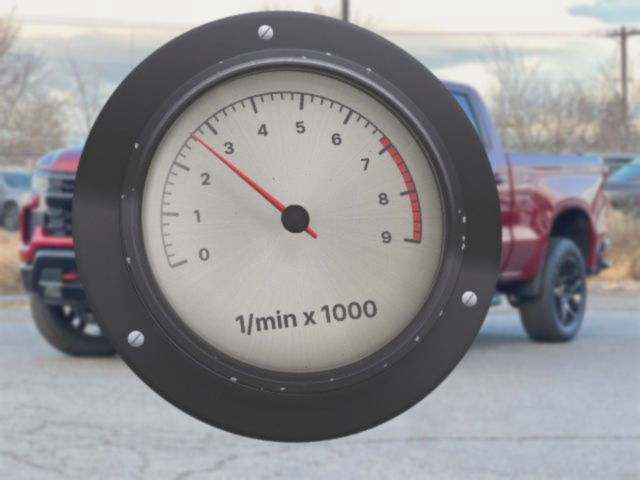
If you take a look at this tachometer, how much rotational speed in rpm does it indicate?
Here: 2600 rpm
